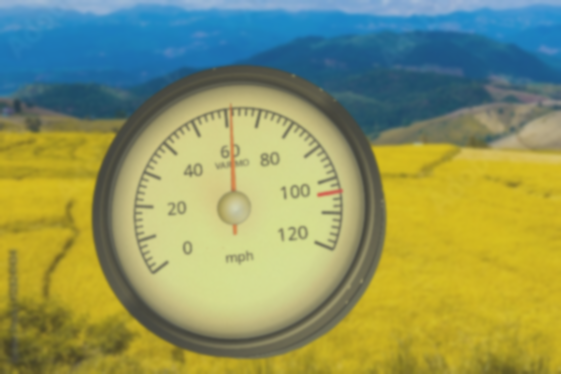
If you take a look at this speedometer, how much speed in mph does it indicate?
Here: 62 mph
